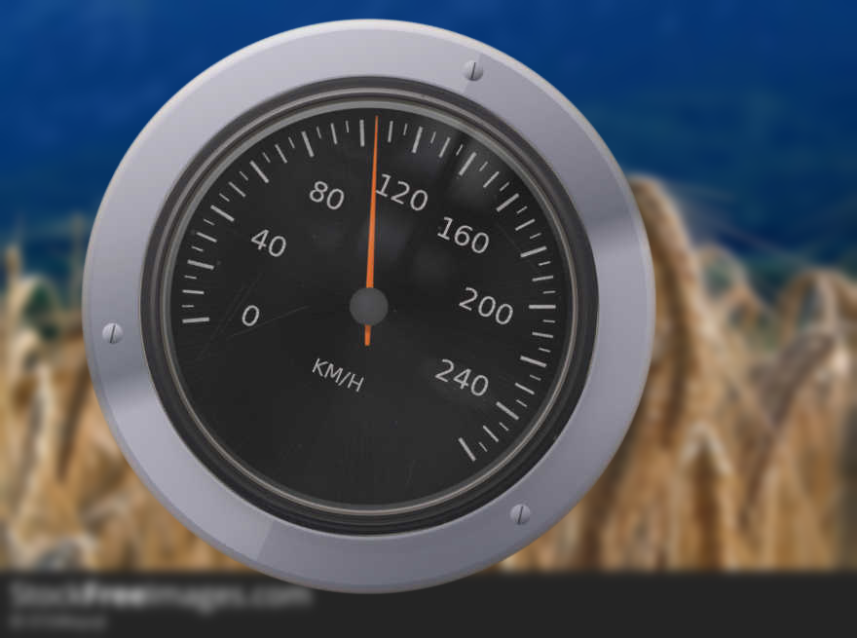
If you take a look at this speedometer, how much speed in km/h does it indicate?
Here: 105 km/h
